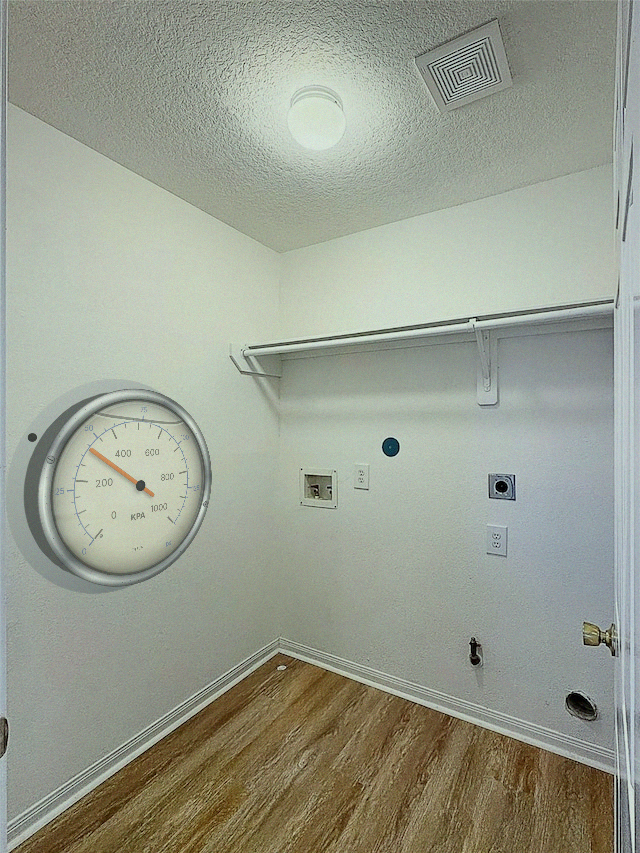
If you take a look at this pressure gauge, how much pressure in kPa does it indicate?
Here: 300 kPa
